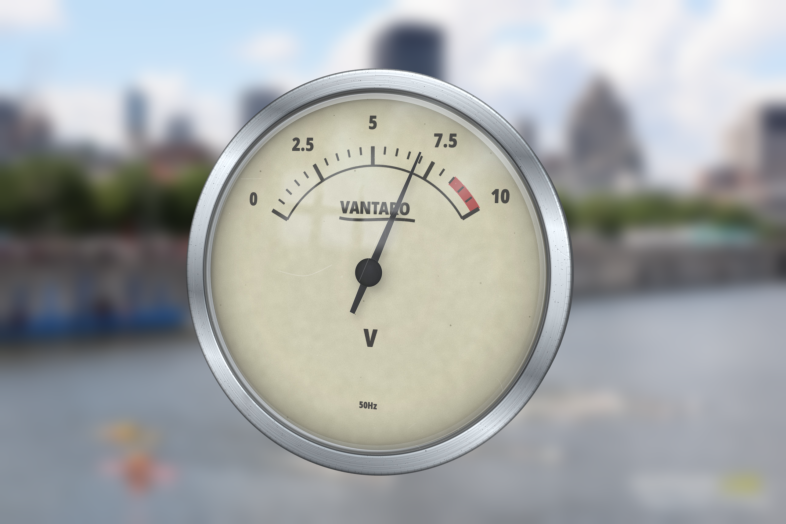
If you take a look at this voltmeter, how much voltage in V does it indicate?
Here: 7 V
